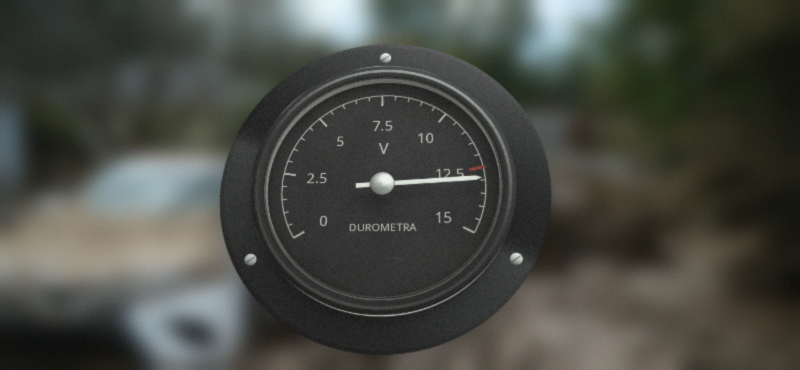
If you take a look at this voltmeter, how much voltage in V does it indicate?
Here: 13 V
